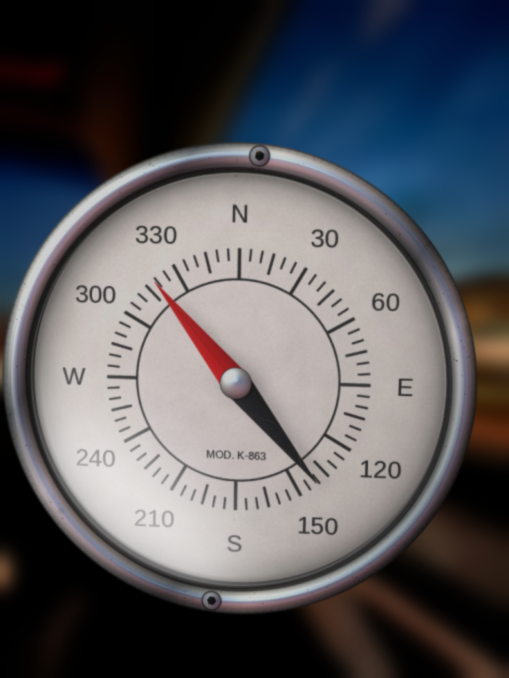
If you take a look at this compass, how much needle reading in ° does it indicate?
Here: 320 °
